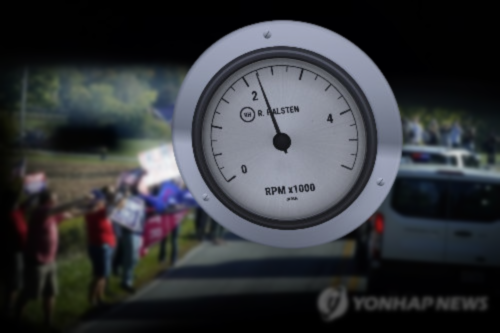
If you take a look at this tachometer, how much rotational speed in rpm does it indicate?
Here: 2250 rpm
